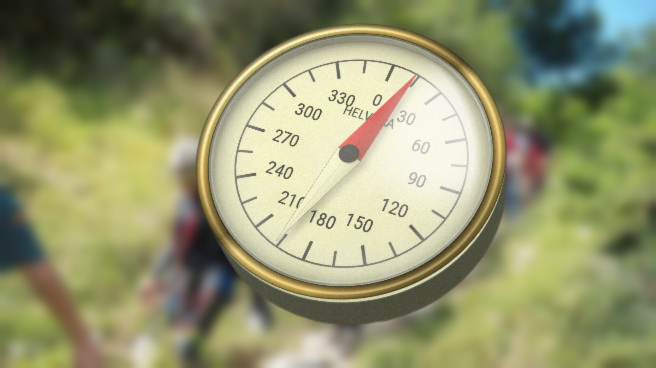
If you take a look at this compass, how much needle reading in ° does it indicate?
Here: 15 °
